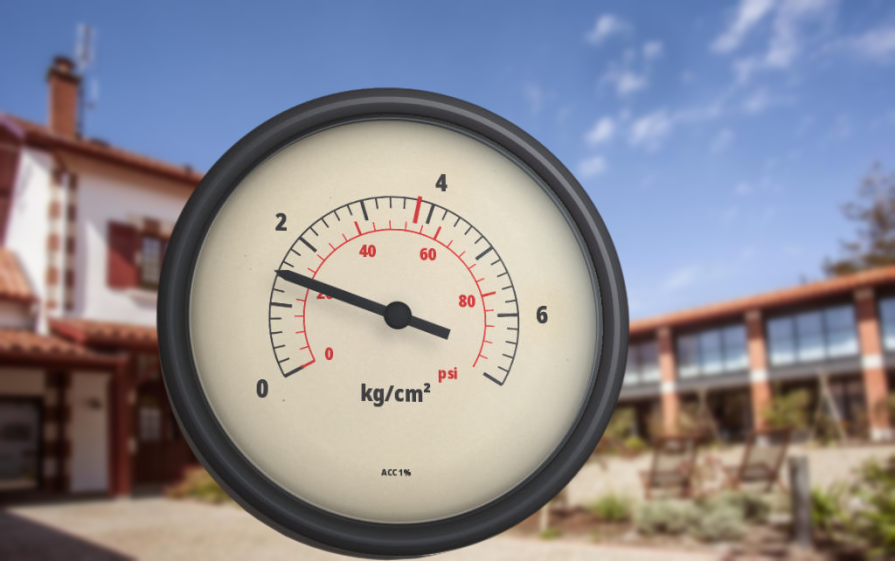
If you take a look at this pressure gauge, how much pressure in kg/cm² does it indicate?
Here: 1.4 kg/cm²
